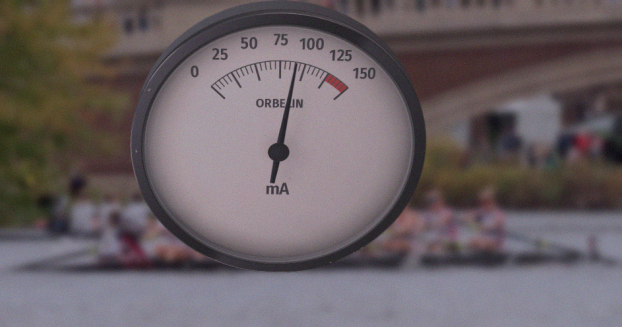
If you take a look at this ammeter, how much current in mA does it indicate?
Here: 90 mA
